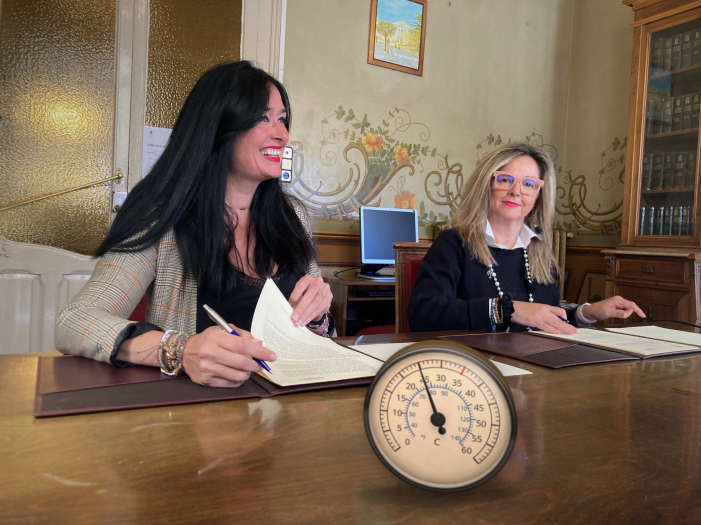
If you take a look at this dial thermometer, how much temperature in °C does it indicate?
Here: 25 °C
